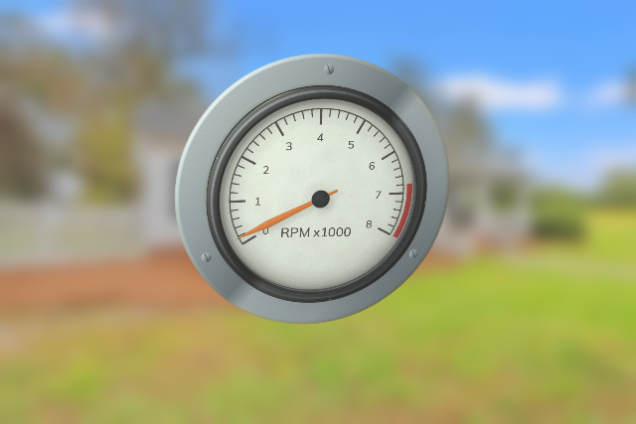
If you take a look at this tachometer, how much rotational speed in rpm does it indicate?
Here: 200 rpm
